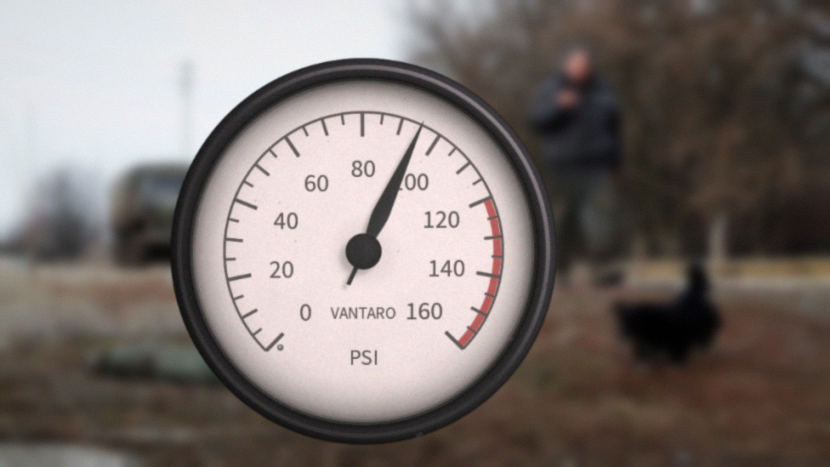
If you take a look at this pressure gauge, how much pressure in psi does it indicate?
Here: 95 psi
